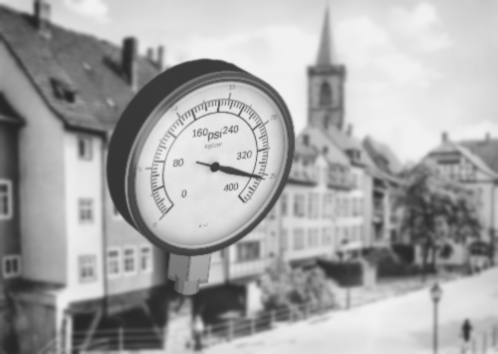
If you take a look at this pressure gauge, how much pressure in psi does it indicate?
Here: 360 psi
